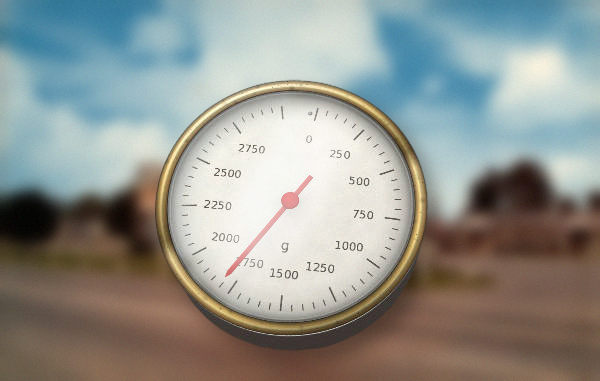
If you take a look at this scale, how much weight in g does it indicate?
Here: 1800 g
